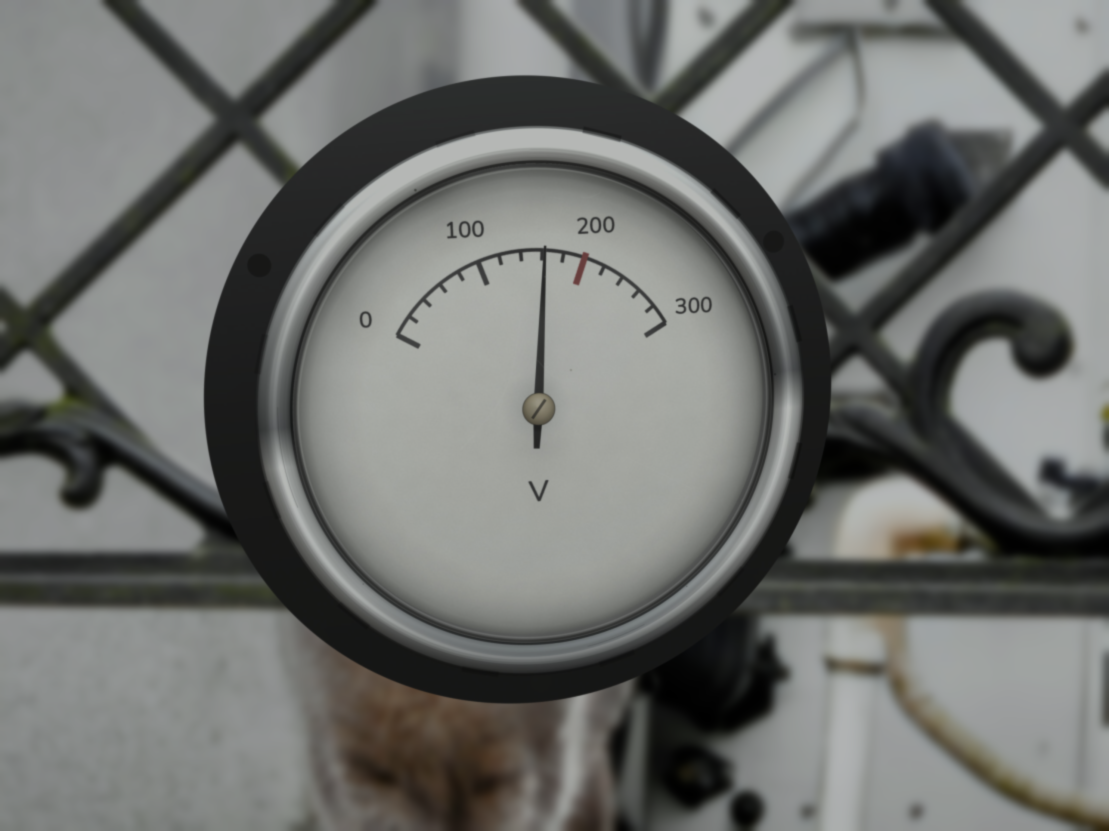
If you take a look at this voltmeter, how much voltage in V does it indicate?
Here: 160 V
